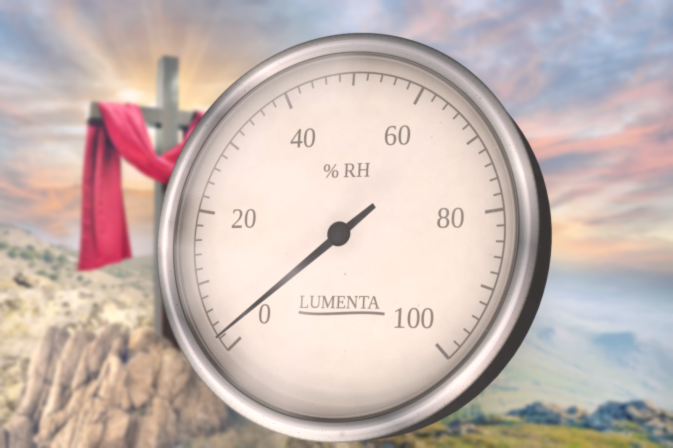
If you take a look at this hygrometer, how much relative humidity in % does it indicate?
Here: 2 %
